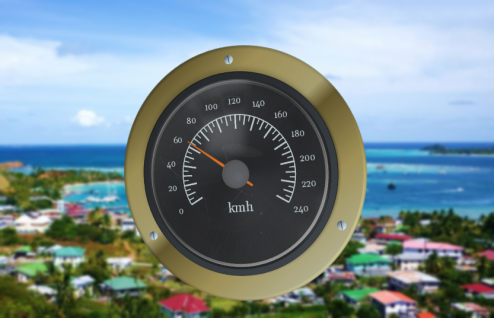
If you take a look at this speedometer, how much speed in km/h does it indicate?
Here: 65 km/h
